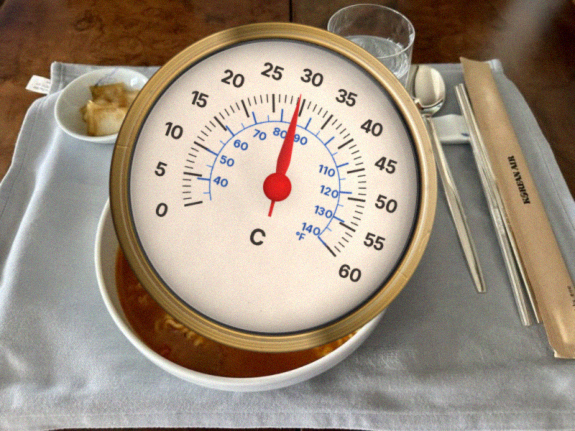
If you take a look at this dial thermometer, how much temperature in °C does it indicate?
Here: 29 °C
